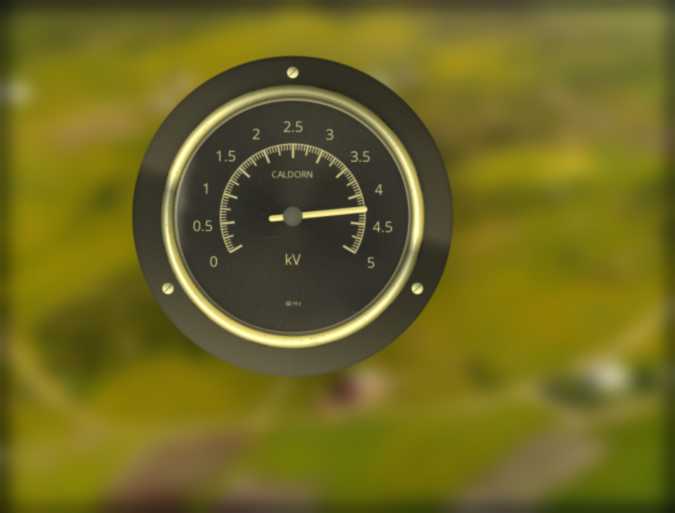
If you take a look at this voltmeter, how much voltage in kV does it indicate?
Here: 4.25 kV
